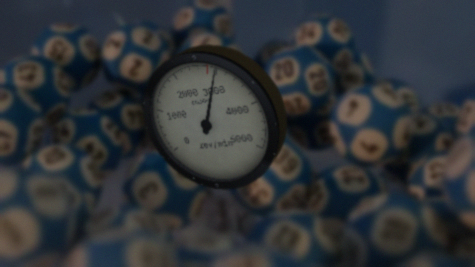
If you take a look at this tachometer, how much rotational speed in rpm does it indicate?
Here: 3000 rpm
